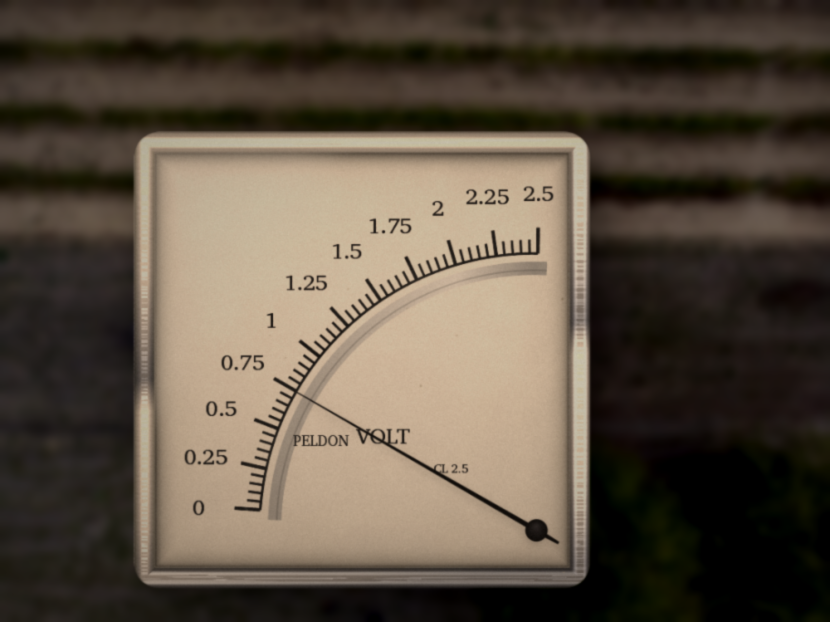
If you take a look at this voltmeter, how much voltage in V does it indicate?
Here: 0.75 V
